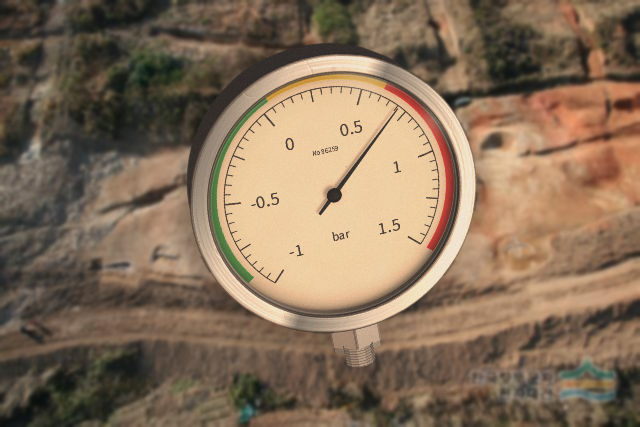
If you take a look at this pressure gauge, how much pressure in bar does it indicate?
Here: 0.7 bar
